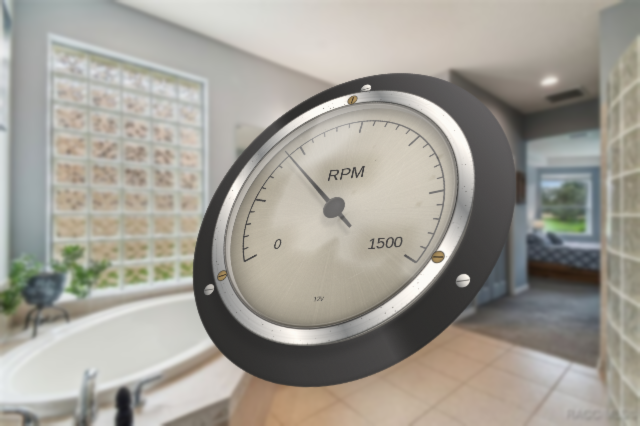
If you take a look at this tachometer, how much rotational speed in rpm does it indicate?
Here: 450 rpm
